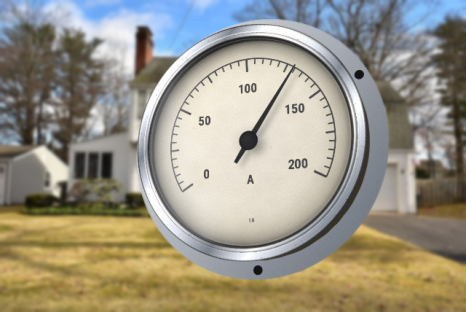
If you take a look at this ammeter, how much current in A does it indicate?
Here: 130 A
